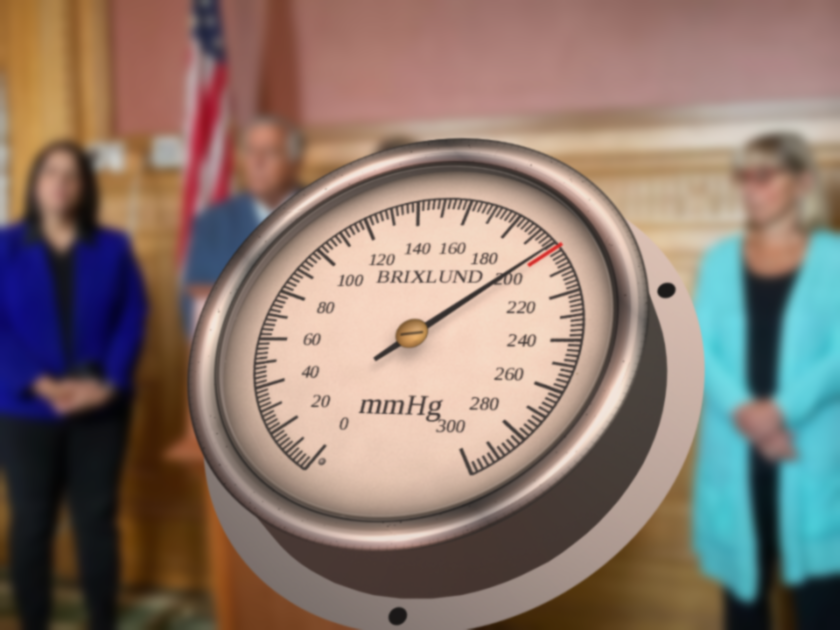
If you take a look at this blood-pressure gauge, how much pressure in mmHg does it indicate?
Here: 200 mmHg
